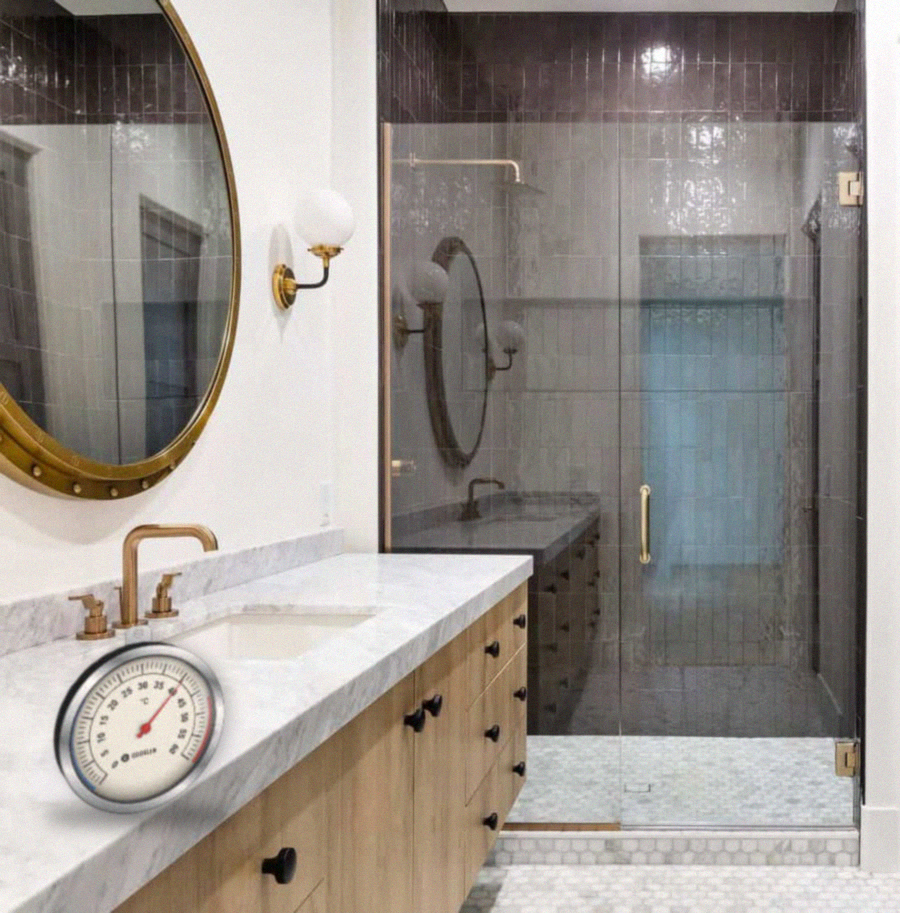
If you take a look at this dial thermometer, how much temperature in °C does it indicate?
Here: 40 °C
